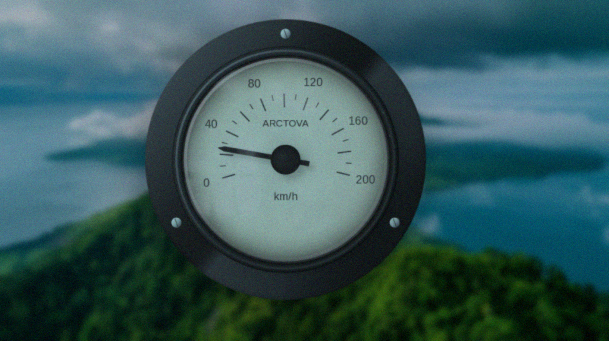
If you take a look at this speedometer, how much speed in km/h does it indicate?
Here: 25 km/h
